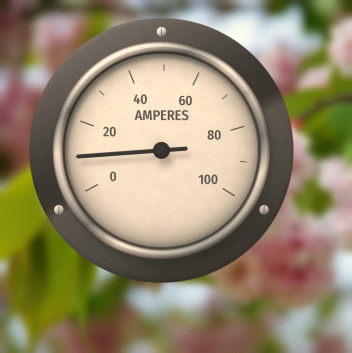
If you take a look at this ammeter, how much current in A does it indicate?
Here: 10 A
